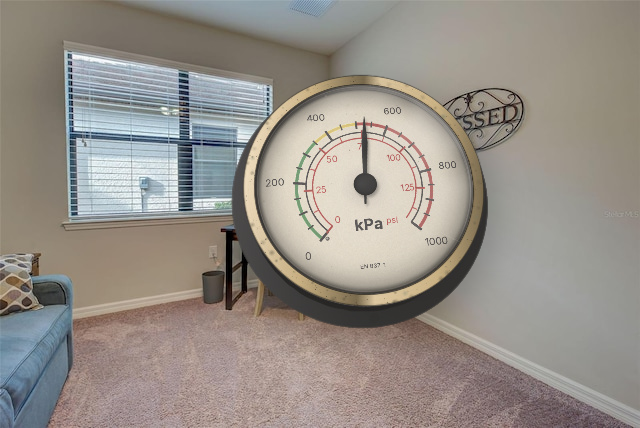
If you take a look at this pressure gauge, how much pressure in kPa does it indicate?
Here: 525 kPa
